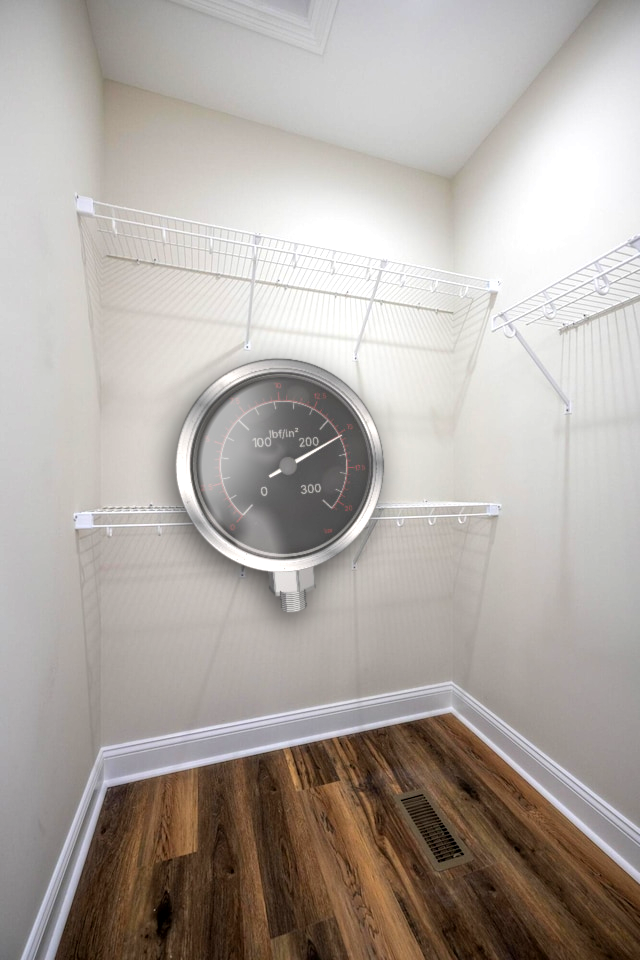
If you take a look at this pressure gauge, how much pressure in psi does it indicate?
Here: 220 psi
